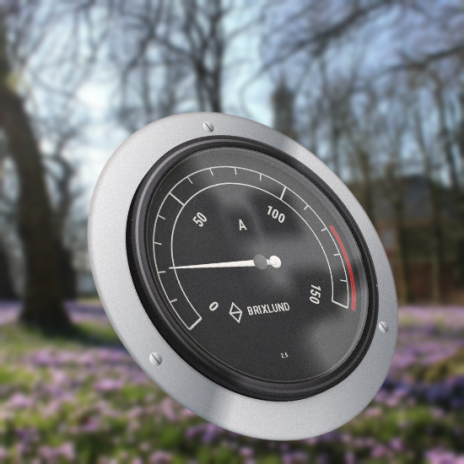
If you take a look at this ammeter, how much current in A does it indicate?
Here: 20 A
